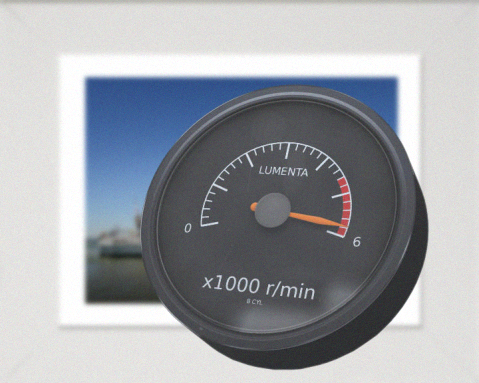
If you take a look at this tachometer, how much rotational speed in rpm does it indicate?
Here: 5800 rpm
